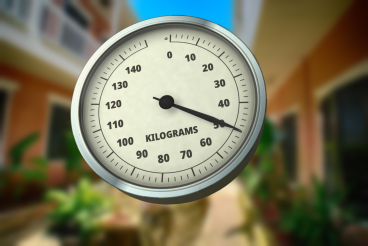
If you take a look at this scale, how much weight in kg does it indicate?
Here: 50 kg
